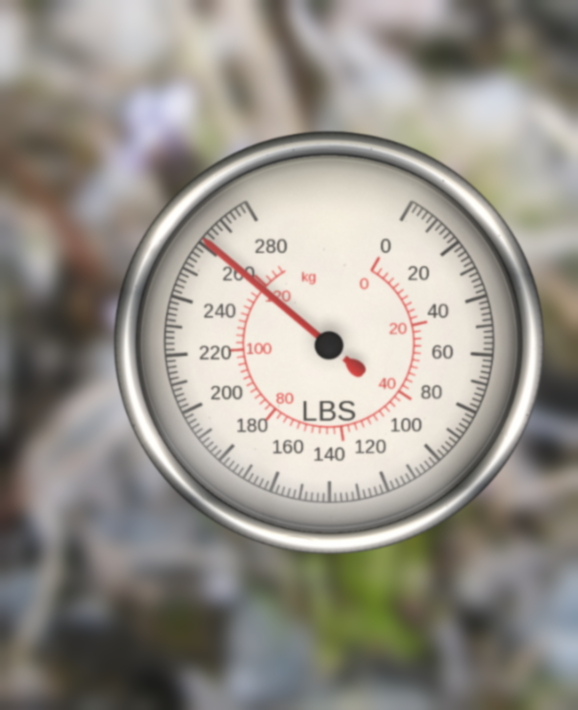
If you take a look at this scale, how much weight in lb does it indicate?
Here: 262 lb
